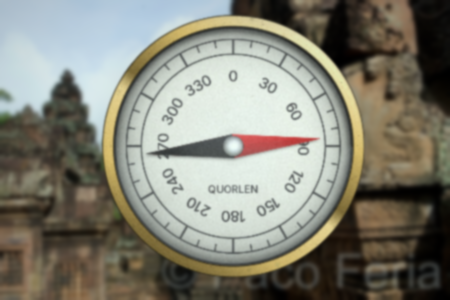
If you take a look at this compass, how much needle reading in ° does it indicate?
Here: 85 °
